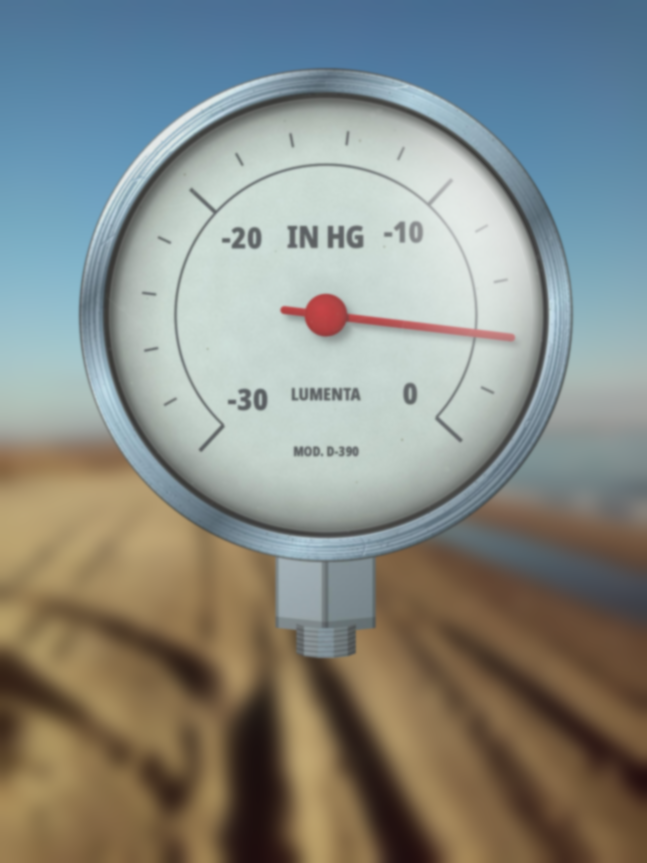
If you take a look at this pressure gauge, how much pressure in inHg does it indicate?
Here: -4 inHg
